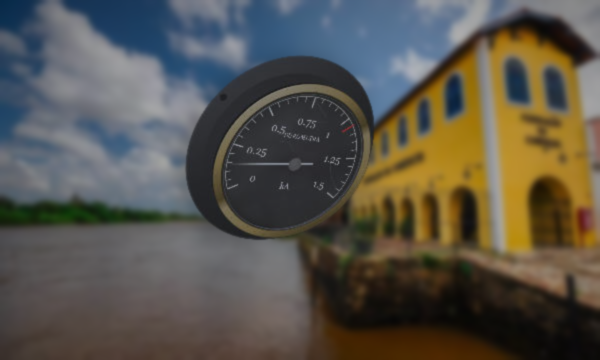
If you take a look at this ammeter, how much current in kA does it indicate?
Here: 0.15 kA
